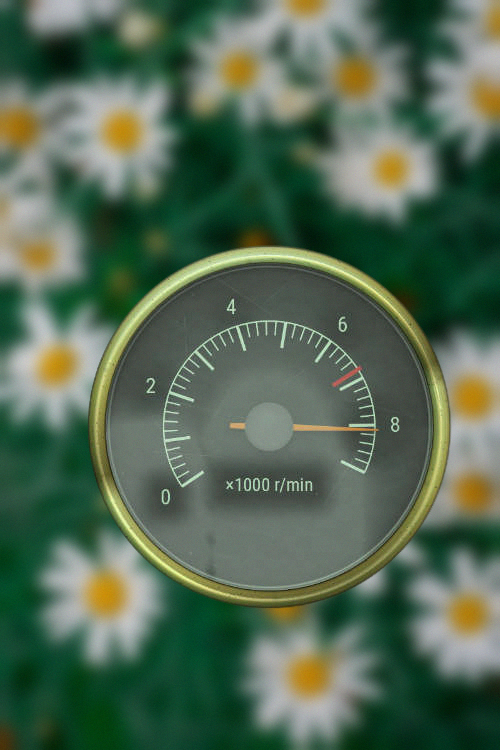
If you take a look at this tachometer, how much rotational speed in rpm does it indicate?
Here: 8100 rpm
